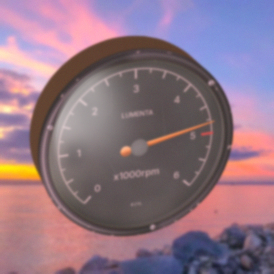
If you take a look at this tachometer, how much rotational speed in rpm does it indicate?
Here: 4750 rpm
